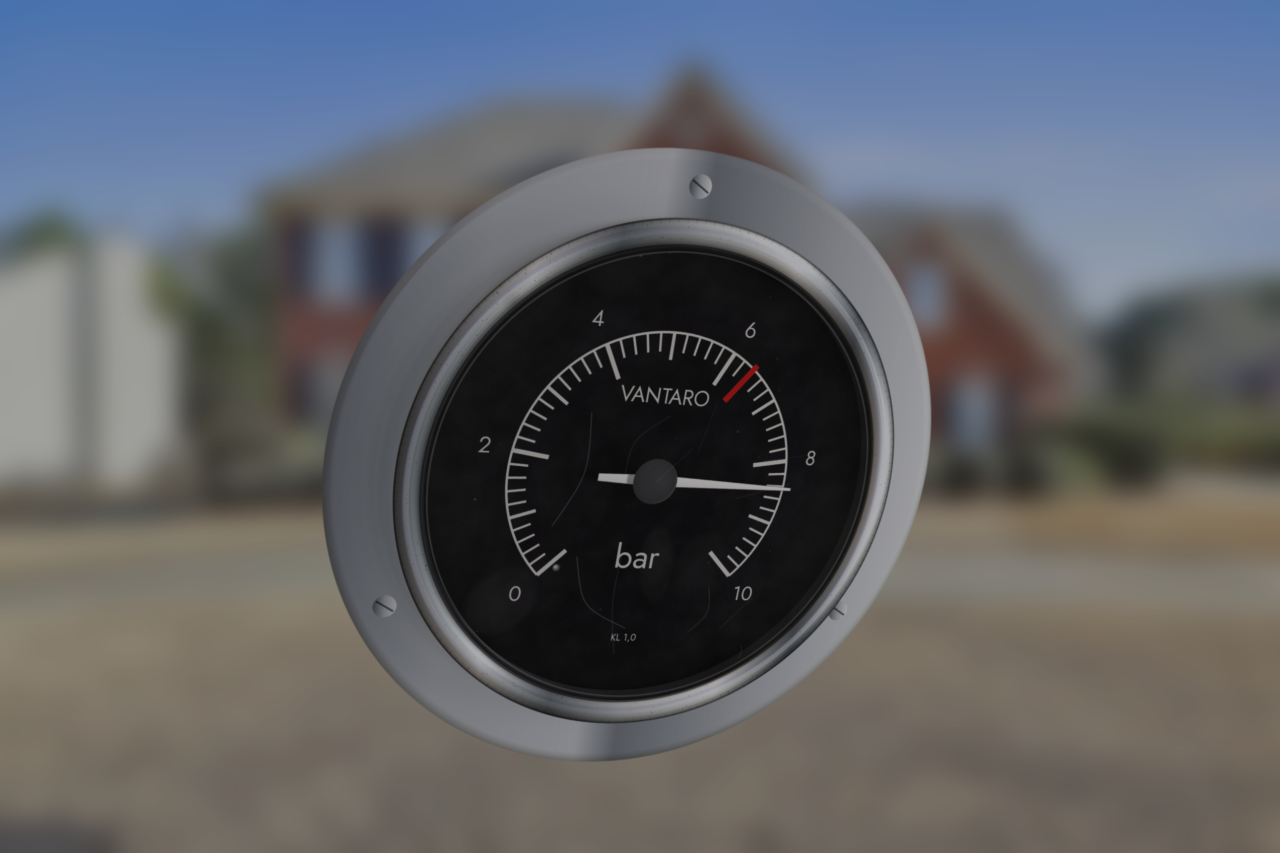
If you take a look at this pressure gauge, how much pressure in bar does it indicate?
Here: 8.4 bar
